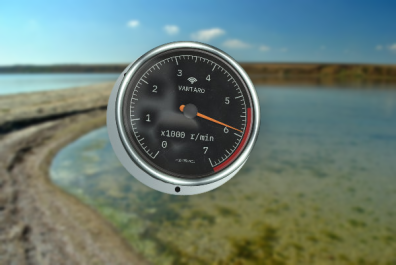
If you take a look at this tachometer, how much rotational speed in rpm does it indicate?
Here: 5900 rpm
